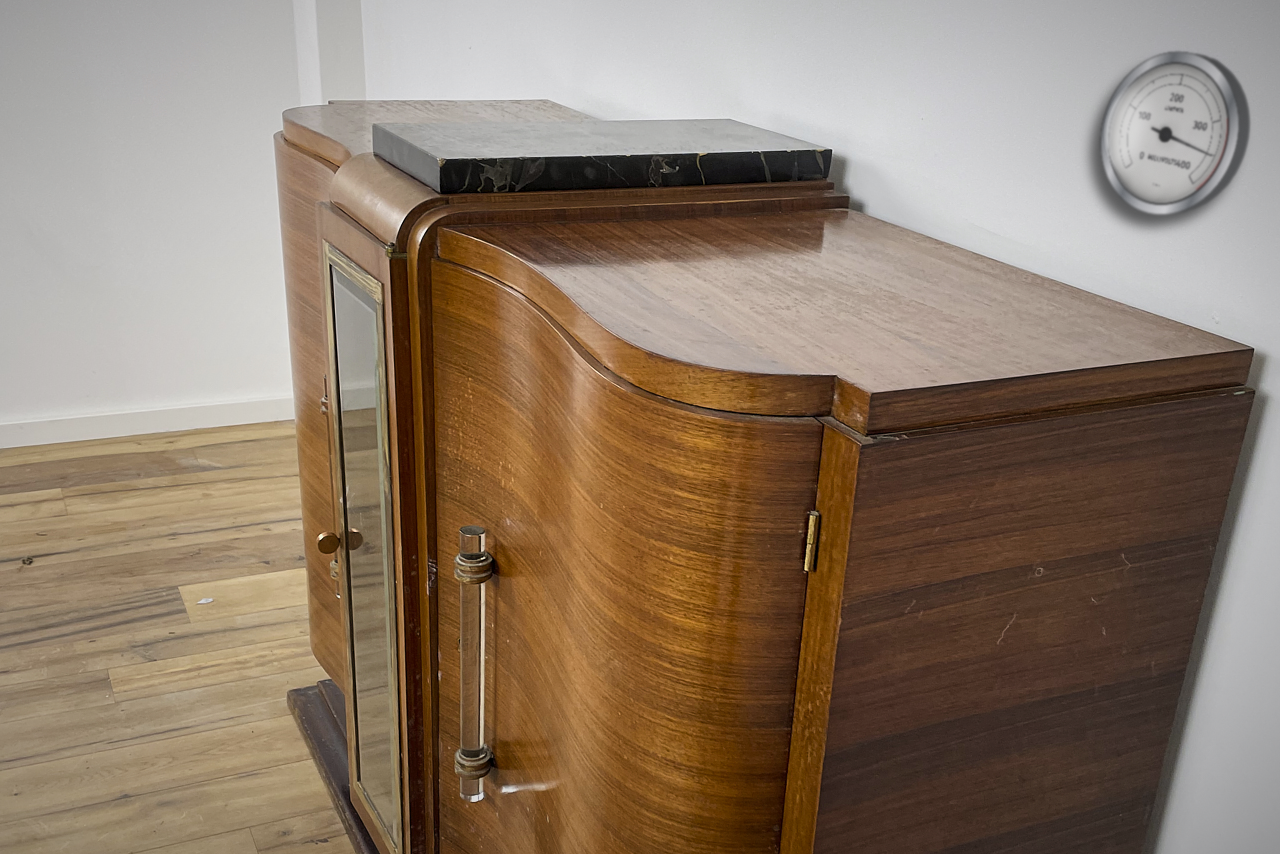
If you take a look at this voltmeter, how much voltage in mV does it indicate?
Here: 350 mV
